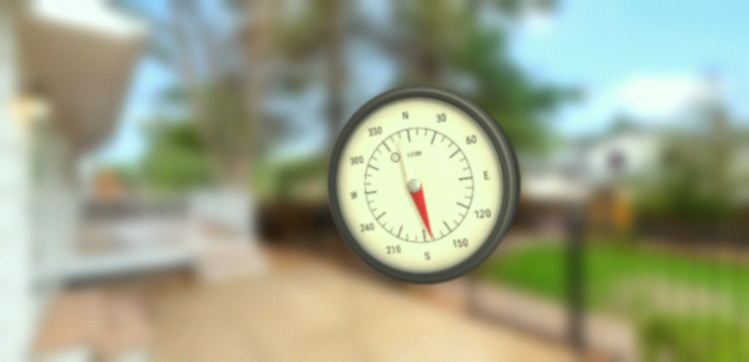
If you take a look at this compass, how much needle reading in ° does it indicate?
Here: 170 °
